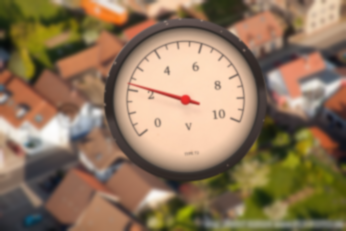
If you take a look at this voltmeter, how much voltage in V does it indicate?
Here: 2.25 V
